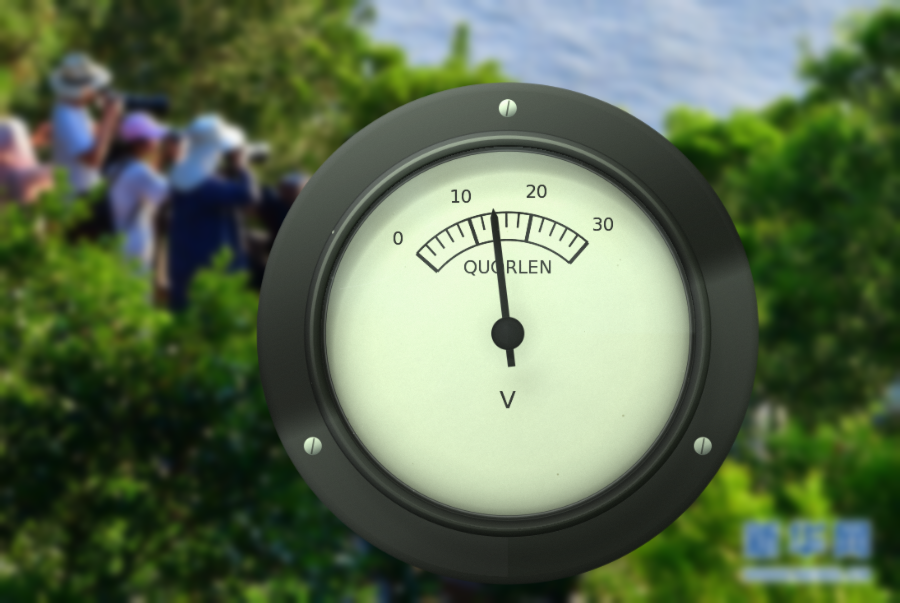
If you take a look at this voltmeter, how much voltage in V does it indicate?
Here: 14 V
